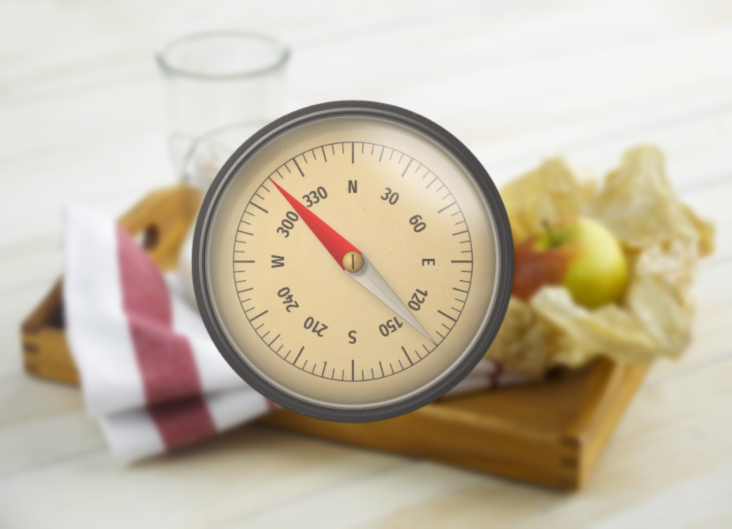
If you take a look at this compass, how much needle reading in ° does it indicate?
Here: 315 °
